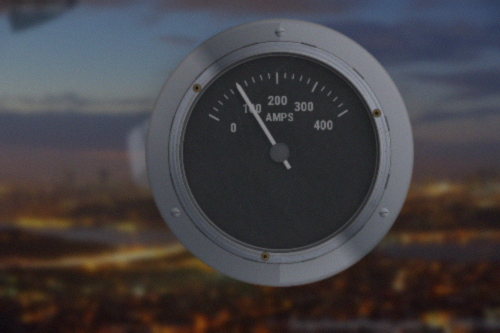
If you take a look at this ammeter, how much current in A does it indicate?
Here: 100 A
